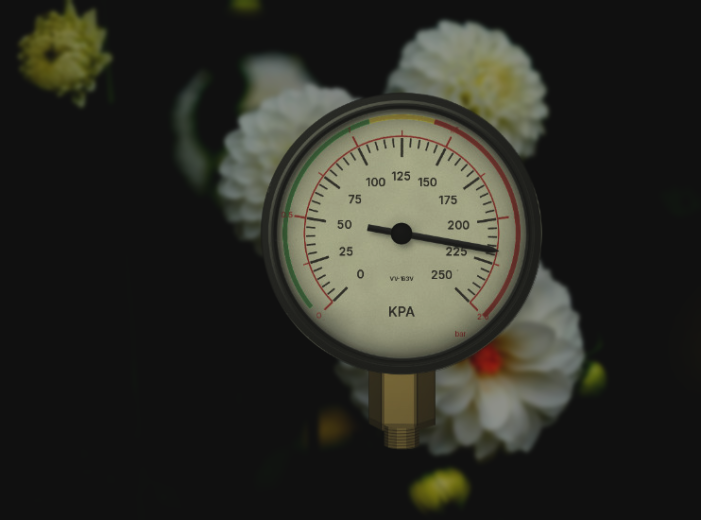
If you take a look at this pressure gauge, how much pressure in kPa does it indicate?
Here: 217.5 kPa
